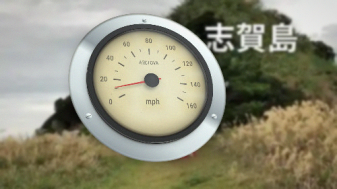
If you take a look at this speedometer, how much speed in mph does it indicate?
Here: 10 mph
